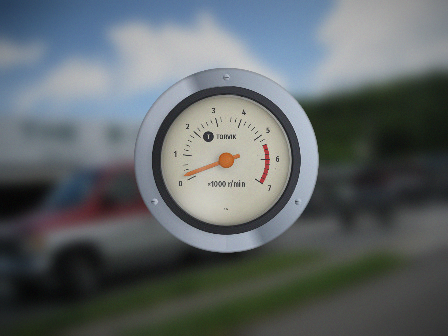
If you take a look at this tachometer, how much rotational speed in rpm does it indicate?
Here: 200 rpm
